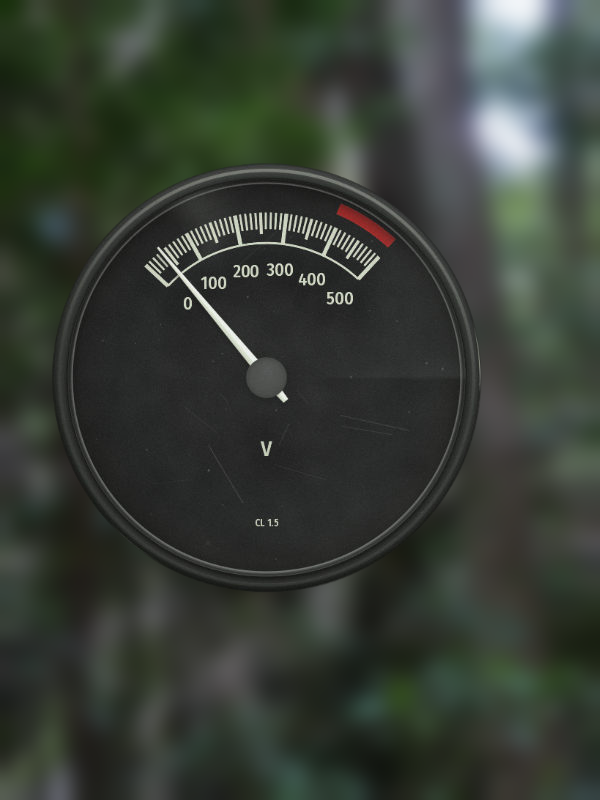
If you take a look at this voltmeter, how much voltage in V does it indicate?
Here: 40 V
